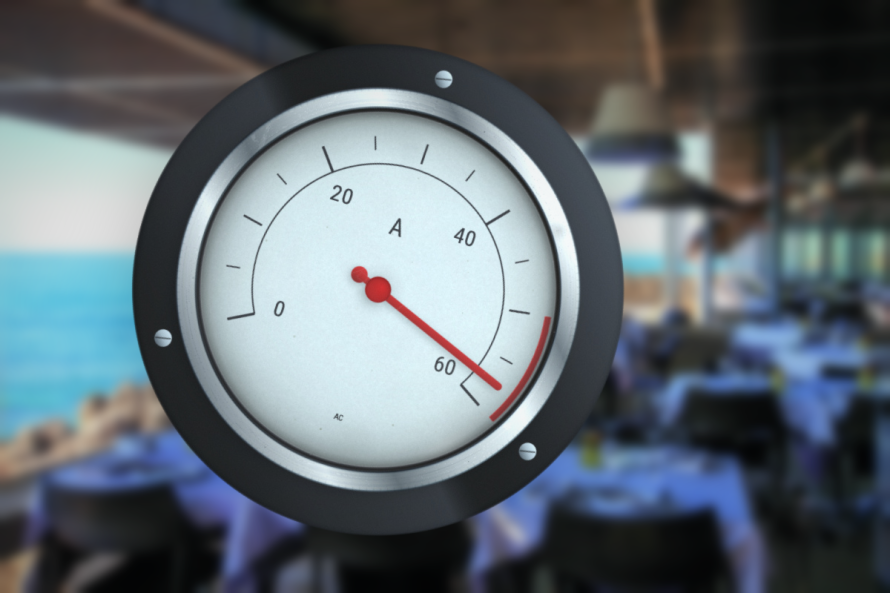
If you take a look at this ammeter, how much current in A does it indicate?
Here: 57.5 A
